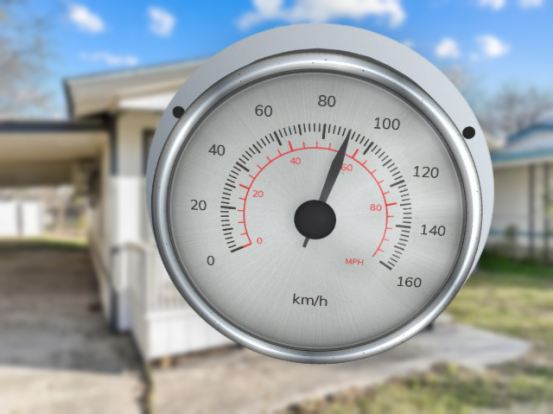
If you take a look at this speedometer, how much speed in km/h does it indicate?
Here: 90 km/h
